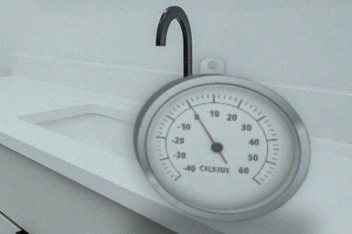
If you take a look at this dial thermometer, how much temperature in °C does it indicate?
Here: 0 °C
